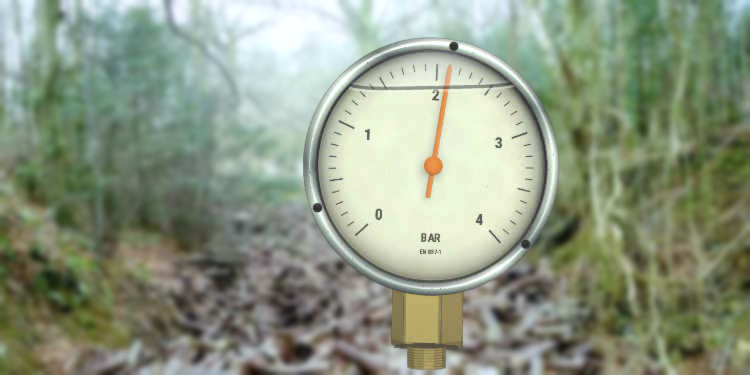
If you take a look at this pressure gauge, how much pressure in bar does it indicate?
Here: 2.1 bar
